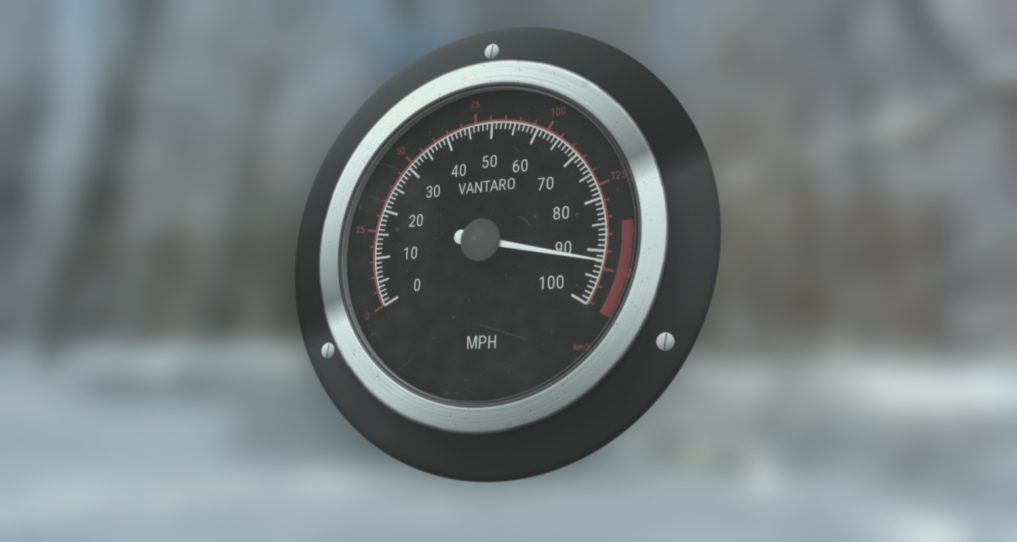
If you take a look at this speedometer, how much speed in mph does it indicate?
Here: 92 mph
